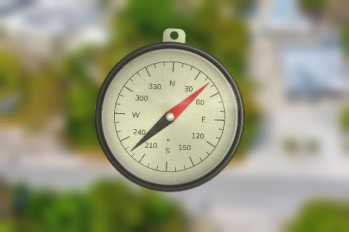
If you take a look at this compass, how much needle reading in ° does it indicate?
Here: 45 °
